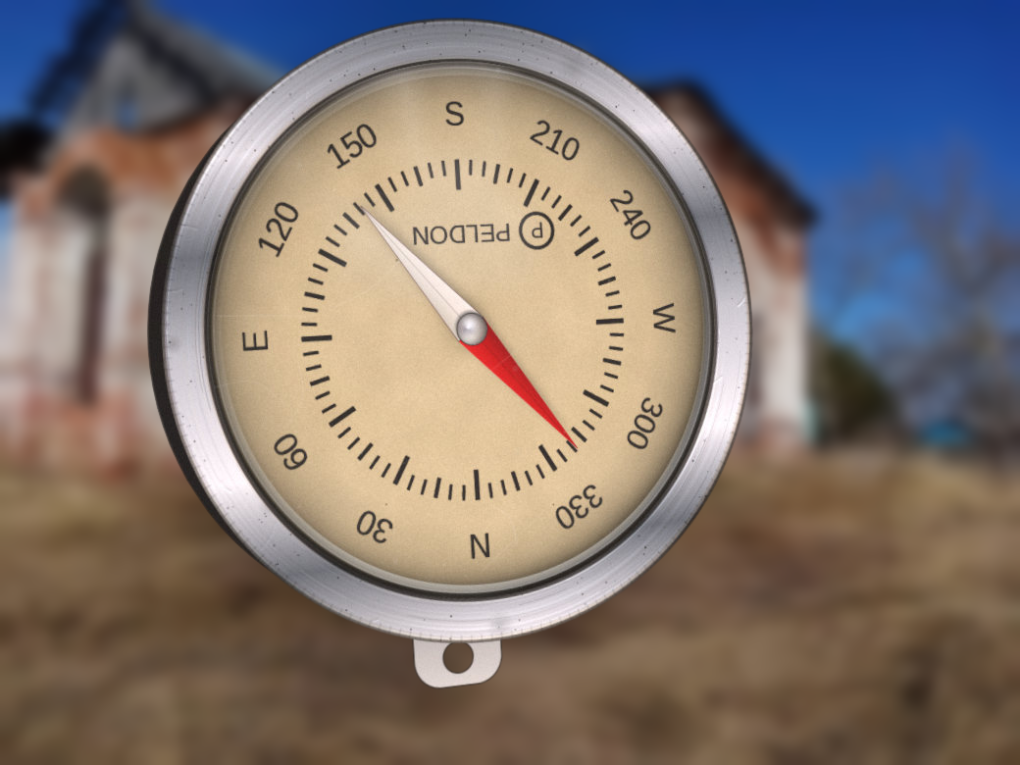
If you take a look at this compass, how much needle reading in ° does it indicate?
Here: 320 °
